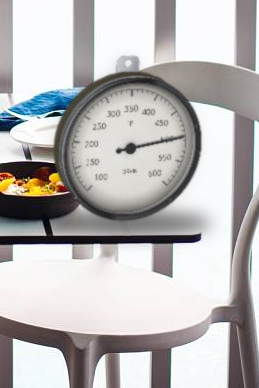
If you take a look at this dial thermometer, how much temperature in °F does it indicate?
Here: 500 °F
